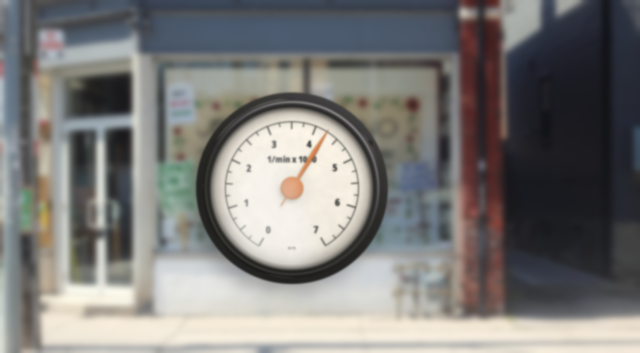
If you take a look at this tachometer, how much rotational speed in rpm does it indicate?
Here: 4250 rpm
